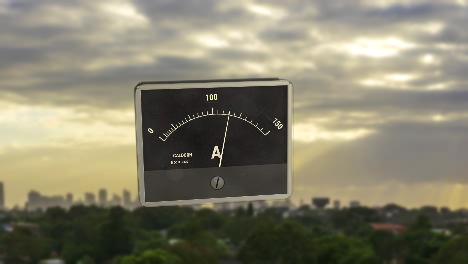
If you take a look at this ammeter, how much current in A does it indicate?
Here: 115 A
